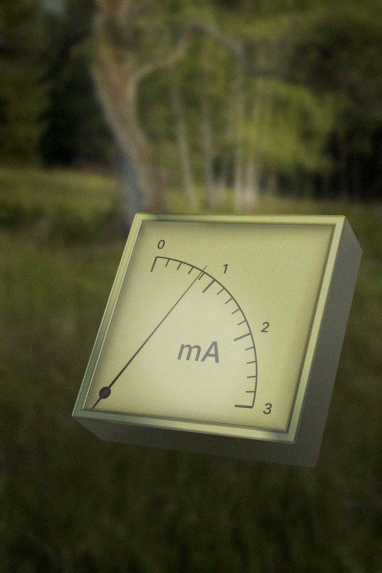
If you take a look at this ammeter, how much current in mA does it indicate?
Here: 0.8 mA
